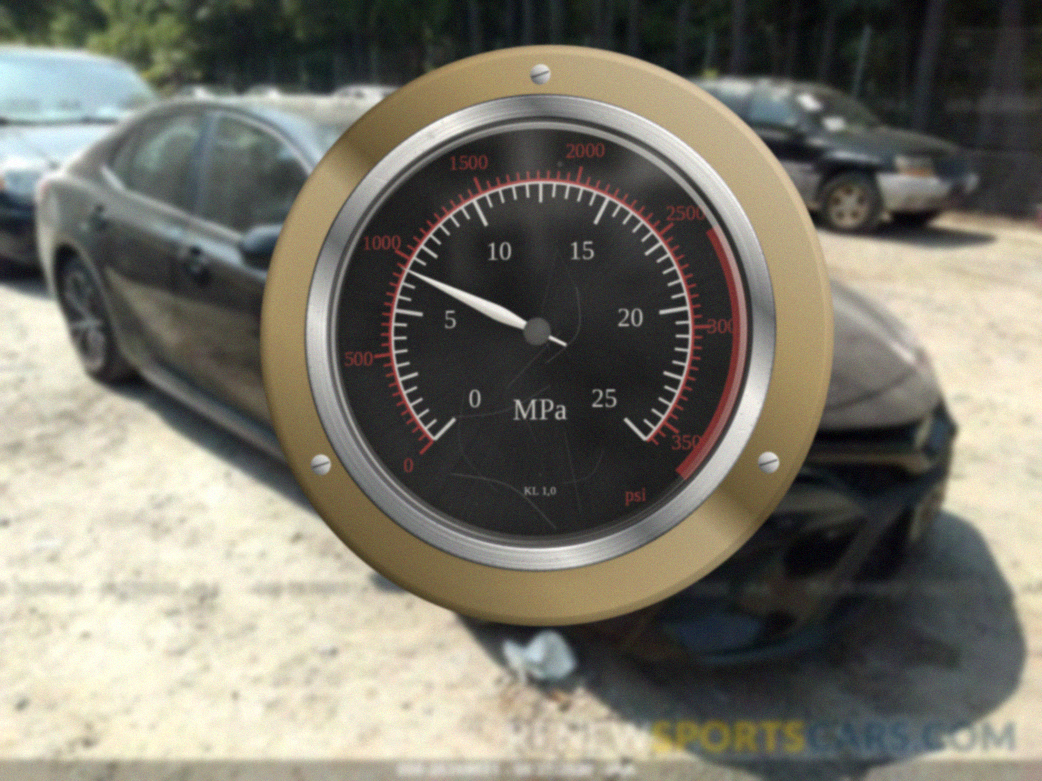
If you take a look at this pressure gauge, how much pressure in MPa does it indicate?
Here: 6.5 MPa
